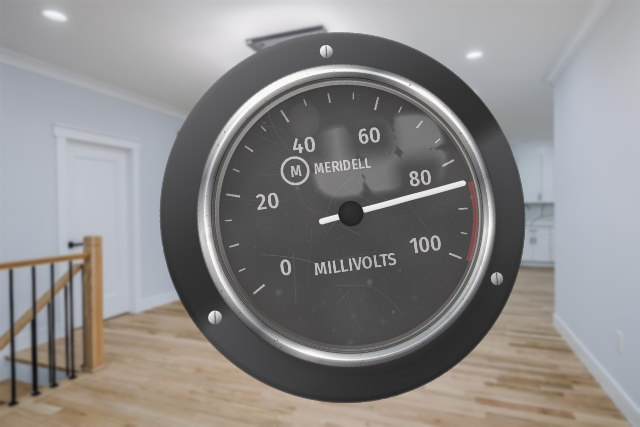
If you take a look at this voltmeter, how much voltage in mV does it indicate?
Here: 85 mV
